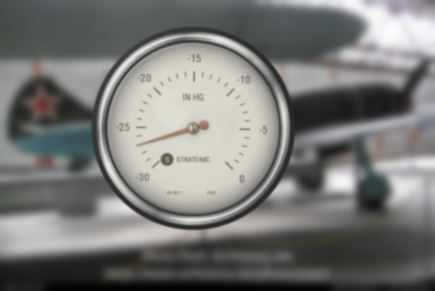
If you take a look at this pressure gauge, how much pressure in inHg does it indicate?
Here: -27 inHg
